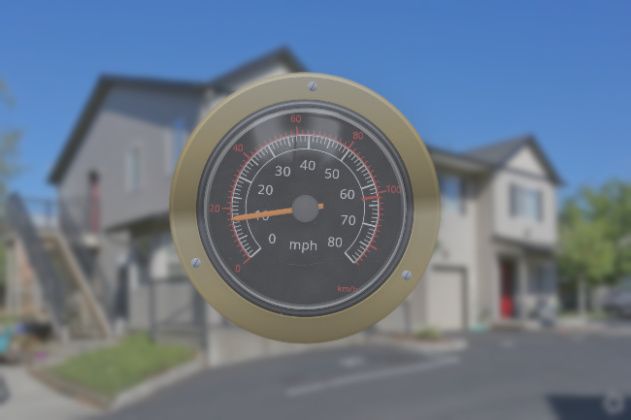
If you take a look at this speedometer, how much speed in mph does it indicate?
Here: 10 mph
